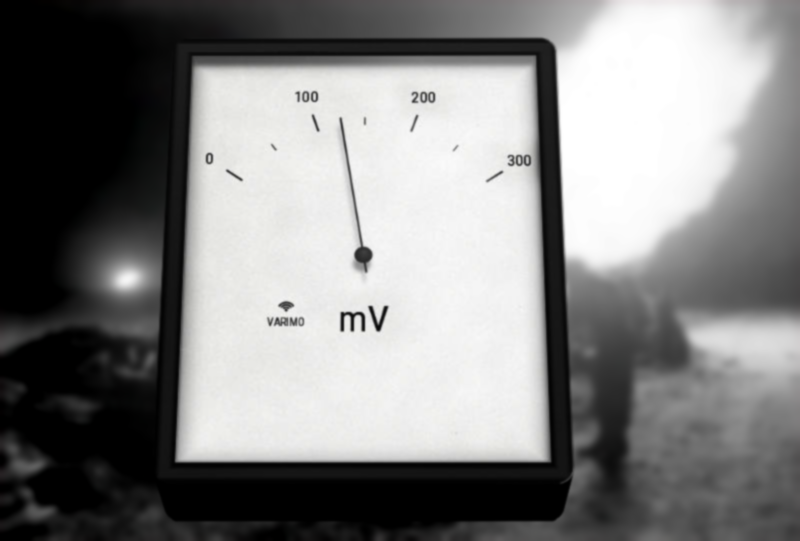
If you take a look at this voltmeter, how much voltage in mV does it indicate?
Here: 125 mV
